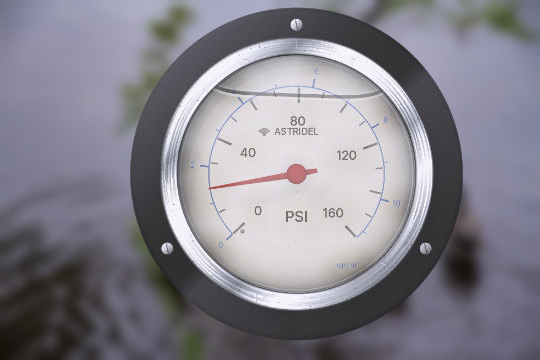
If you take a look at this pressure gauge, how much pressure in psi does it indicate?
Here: 20 psi
